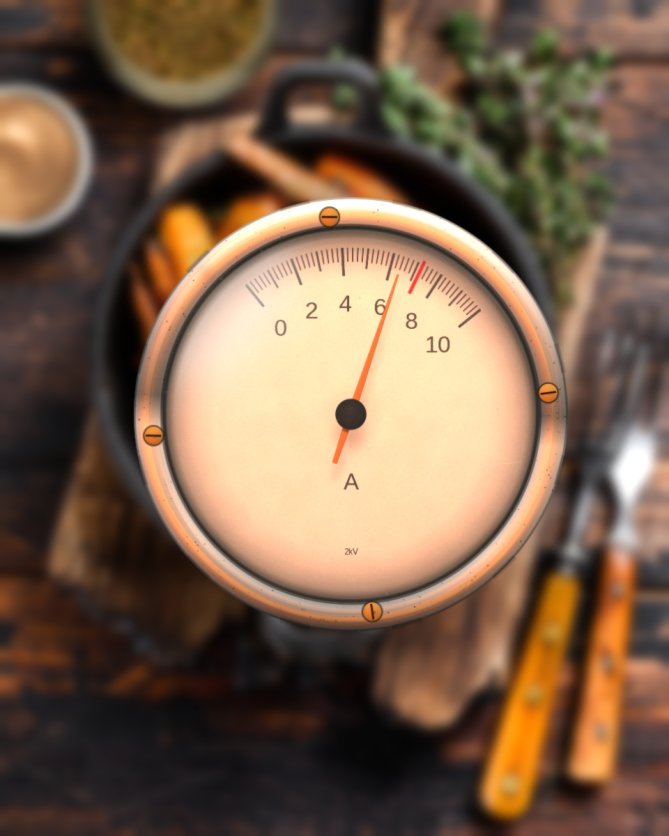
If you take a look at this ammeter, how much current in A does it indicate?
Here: 6.4 A
